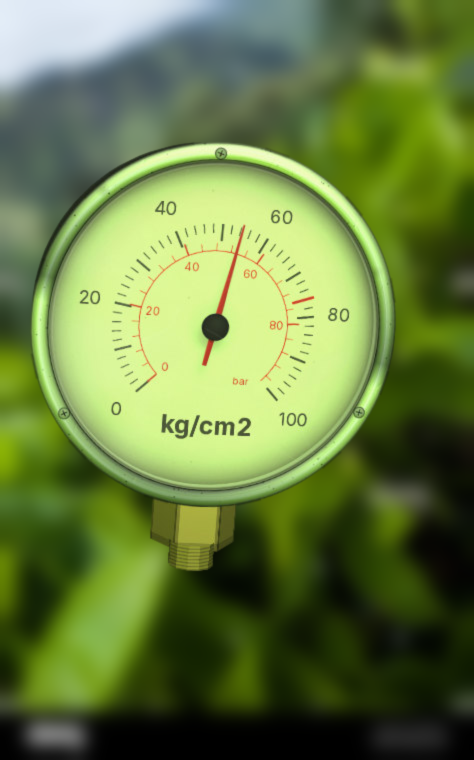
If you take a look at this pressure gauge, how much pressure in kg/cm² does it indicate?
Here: 54 kg/cm²
